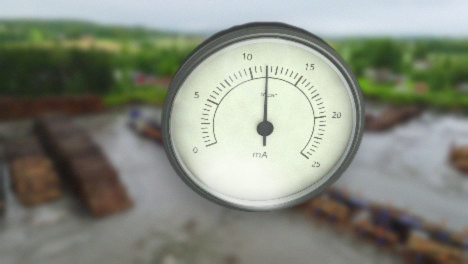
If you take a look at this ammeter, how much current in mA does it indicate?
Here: 11.5 mA
